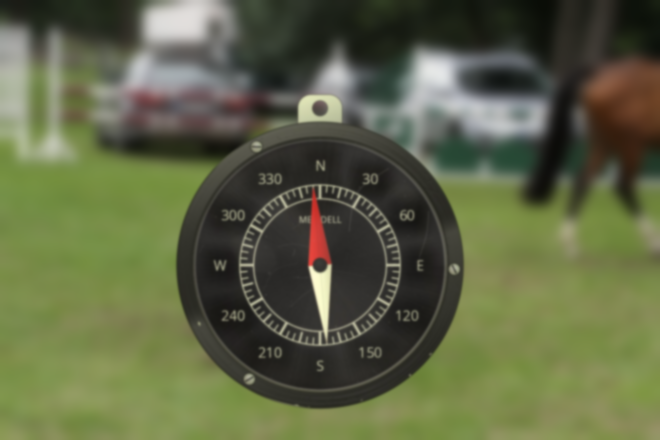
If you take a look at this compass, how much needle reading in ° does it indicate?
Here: 355 °
